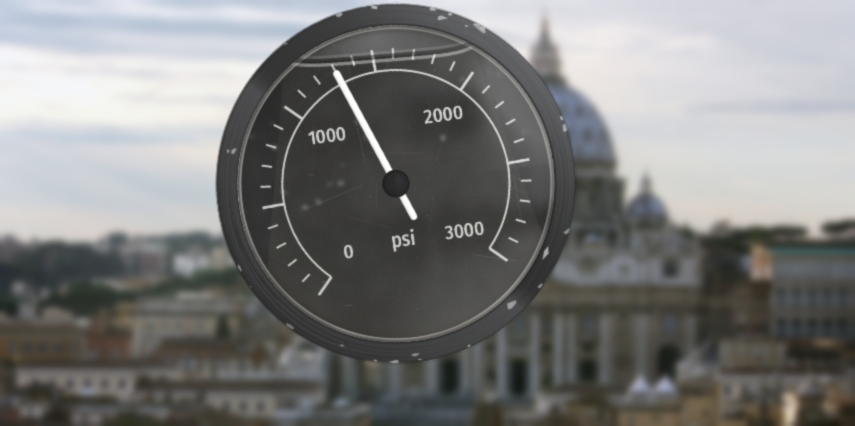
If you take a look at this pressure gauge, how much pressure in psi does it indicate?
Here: 1300 psi
